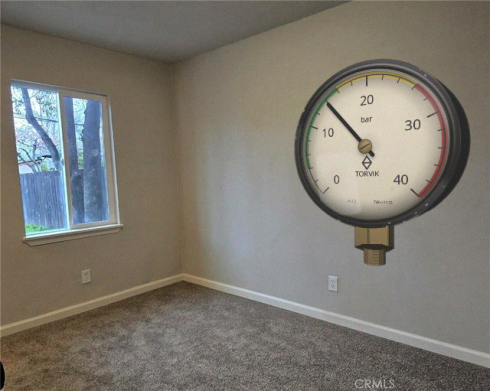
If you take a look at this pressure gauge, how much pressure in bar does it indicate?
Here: 14 bar
